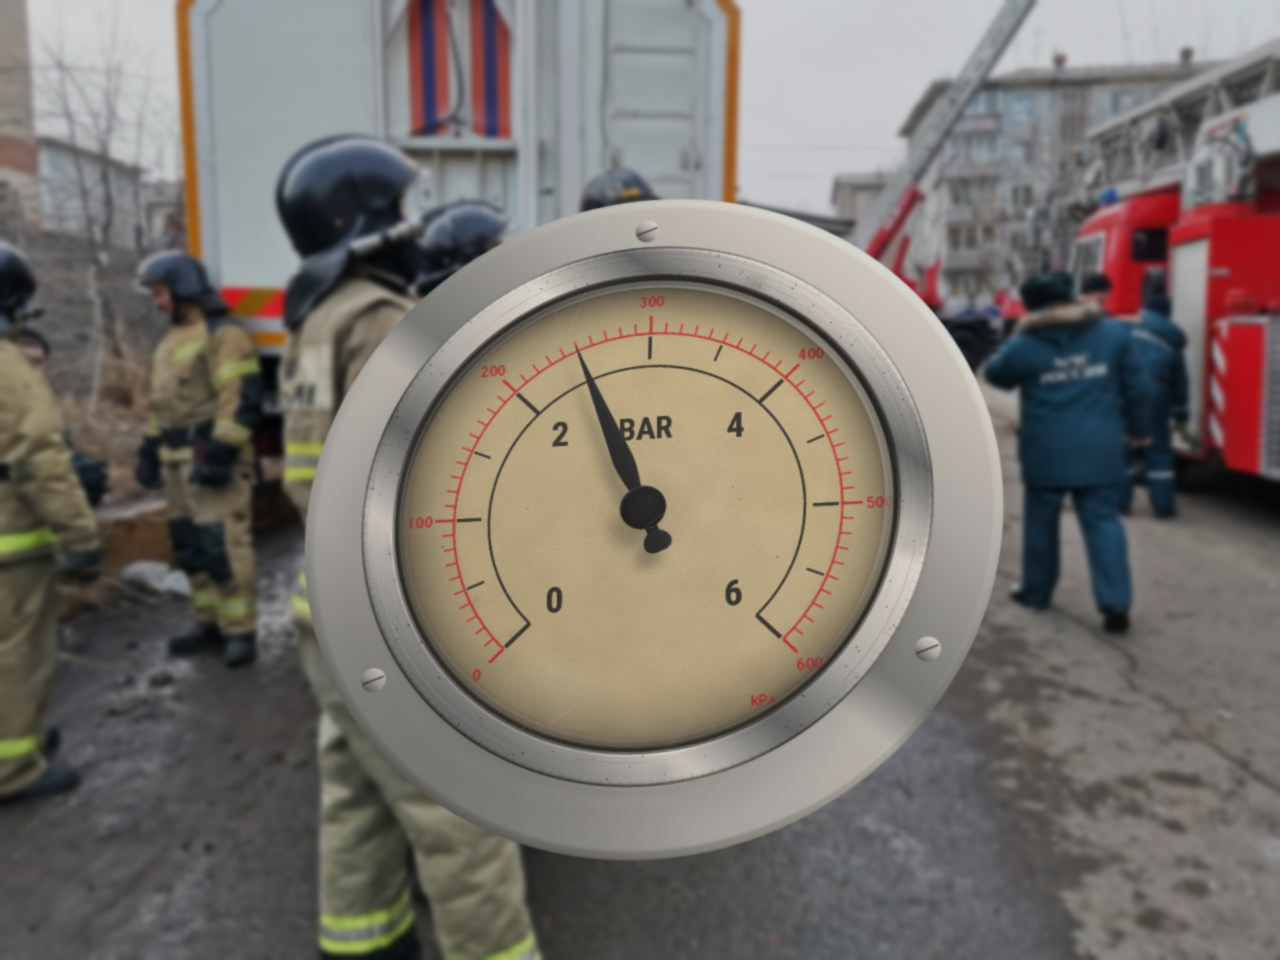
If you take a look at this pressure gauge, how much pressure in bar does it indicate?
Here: 2.5 bar
